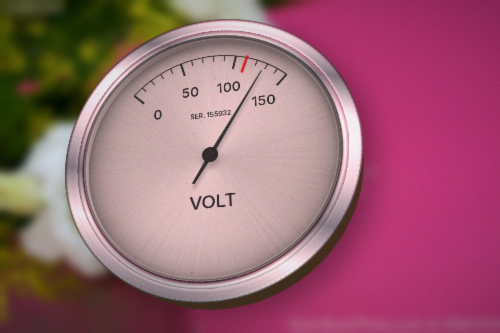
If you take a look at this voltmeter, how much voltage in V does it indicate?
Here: 130 V
